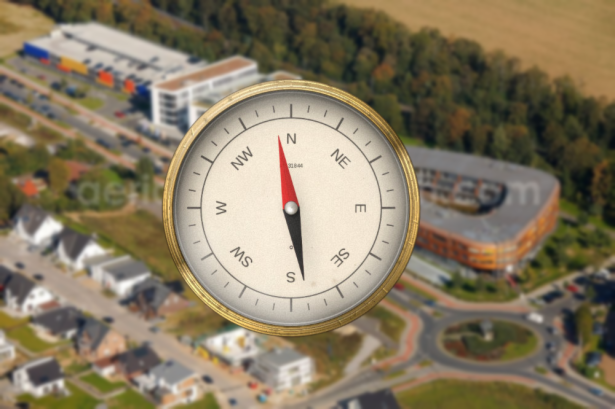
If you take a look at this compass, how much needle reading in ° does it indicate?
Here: 350 °
